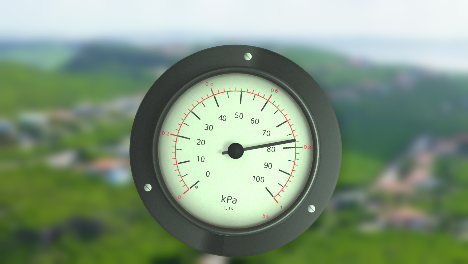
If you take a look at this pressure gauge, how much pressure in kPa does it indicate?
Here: 77.5 kPa
